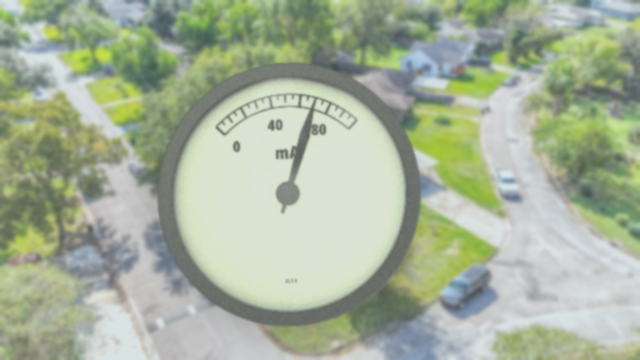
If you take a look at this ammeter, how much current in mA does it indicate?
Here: 70 mA
